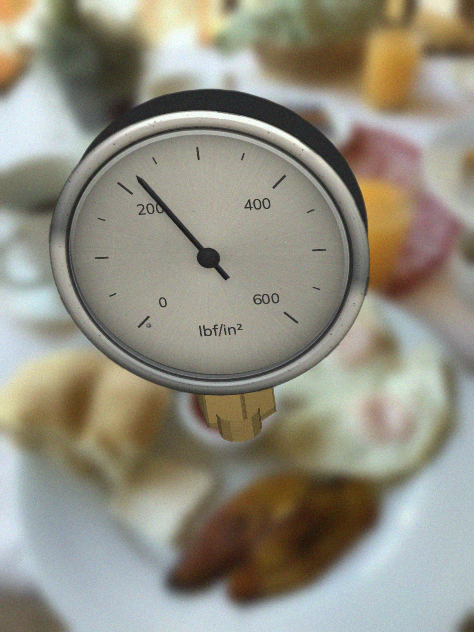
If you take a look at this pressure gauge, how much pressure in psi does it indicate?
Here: 225 psi
